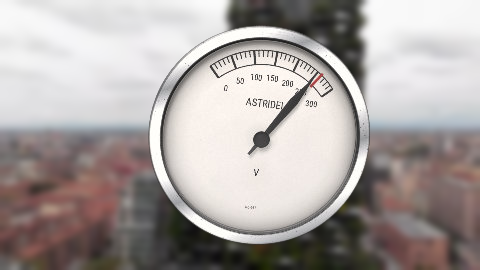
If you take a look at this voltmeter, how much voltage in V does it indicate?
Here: 250 V
